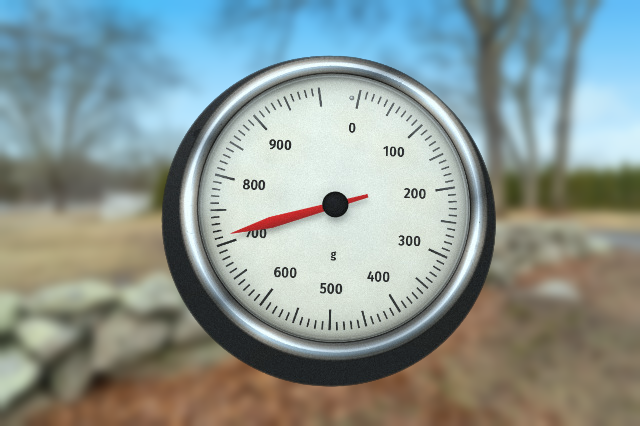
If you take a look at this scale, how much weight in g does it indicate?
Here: 710 g
